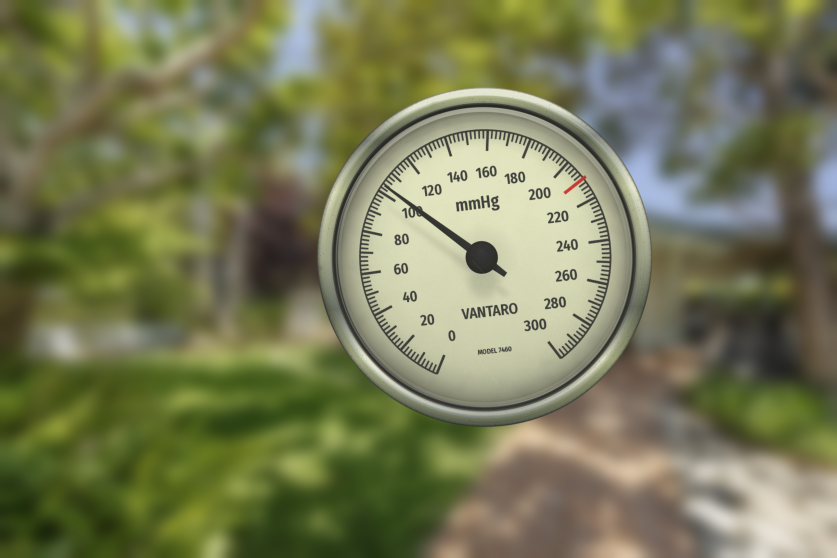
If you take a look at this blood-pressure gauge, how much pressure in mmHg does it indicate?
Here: 104 mmHg
